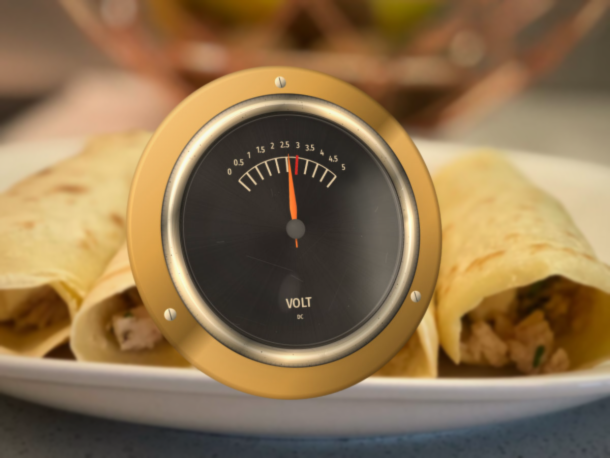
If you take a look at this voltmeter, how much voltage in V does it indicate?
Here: 2.5 V
